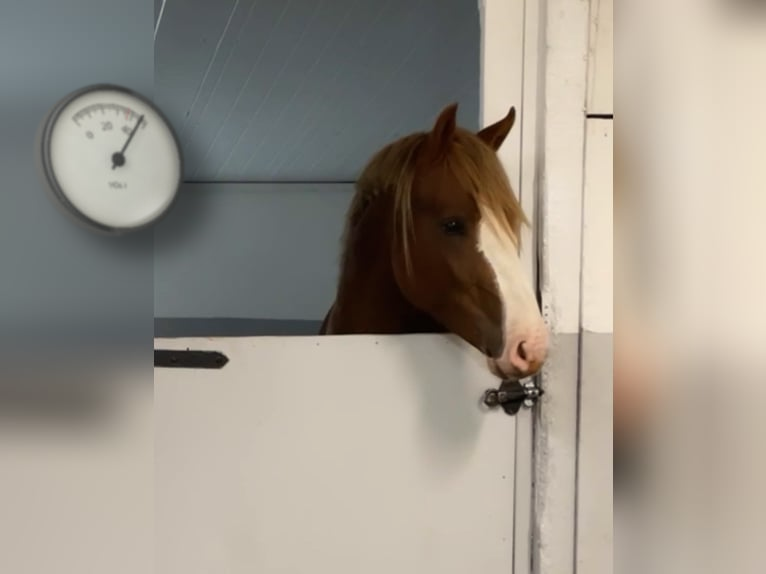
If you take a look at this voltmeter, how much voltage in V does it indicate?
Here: 45 V
